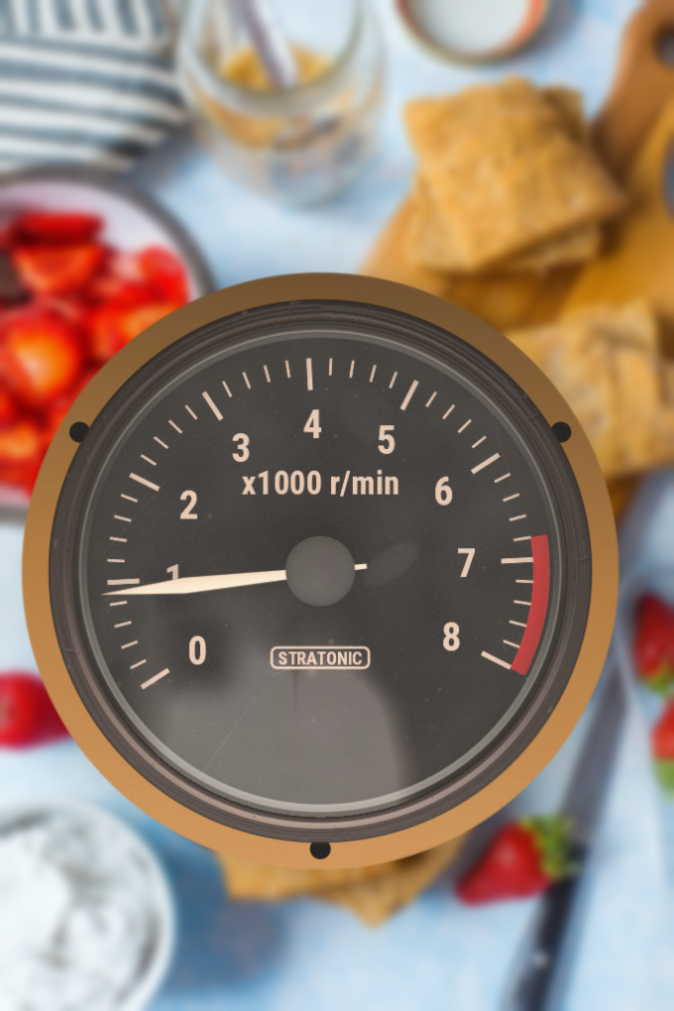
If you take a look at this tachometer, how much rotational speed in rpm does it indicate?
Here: 900 rpm
